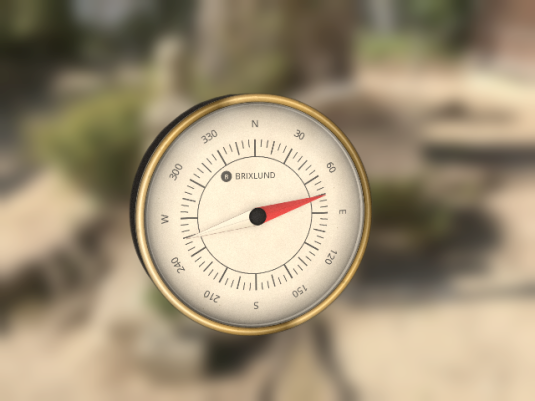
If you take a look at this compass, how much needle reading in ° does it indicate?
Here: 75 °
